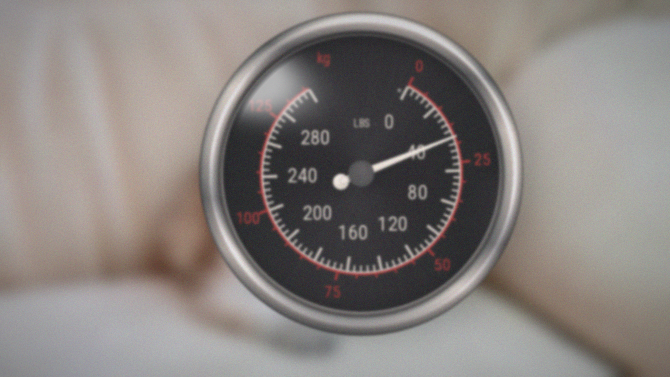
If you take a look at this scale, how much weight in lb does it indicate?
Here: 40 lb
